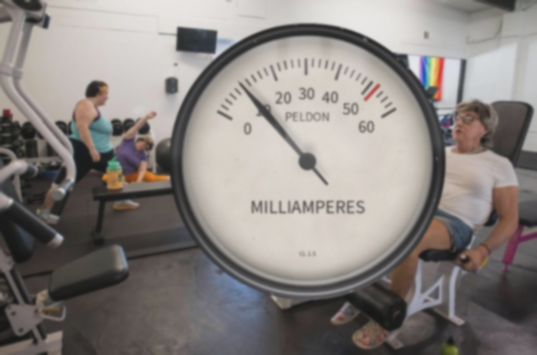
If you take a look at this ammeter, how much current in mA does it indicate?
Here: 10 mA
